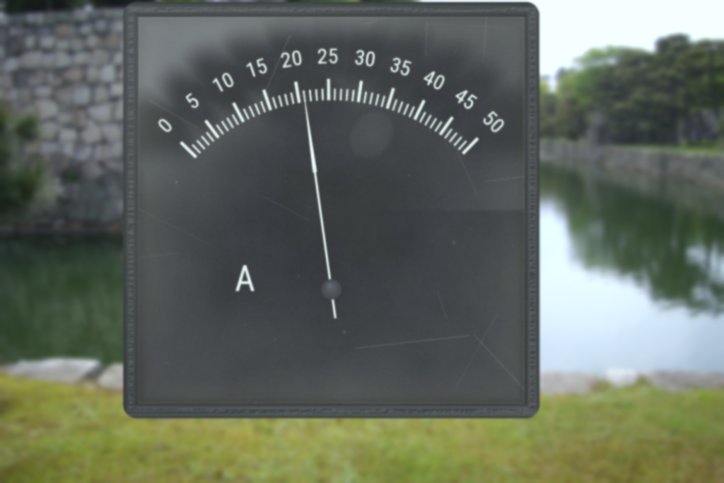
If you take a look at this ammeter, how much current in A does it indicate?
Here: 21 A
